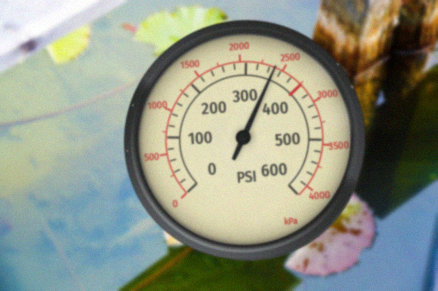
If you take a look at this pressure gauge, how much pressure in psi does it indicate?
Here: 350 psi
